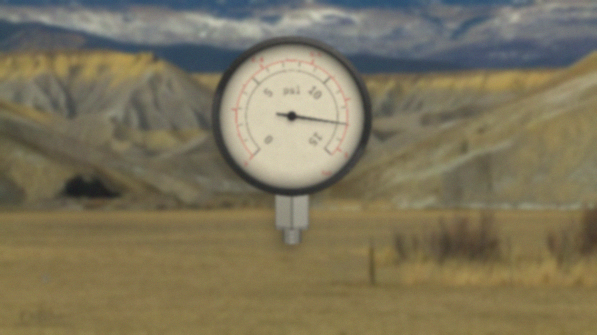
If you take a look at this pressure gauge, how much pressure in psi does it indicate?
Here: 13 psi
